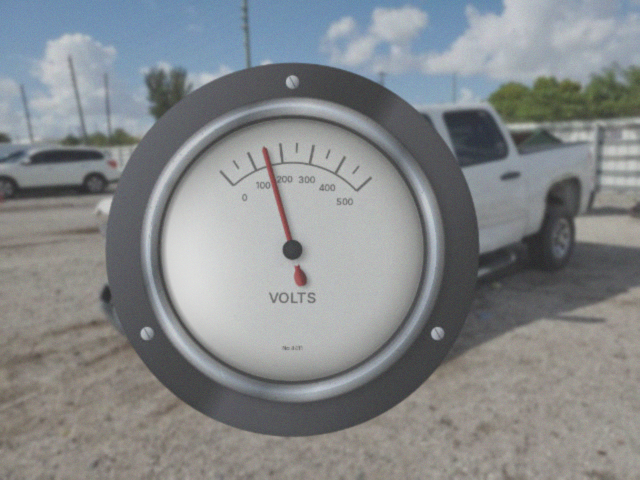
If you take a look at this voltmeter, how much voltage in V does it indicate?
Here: 150 V
